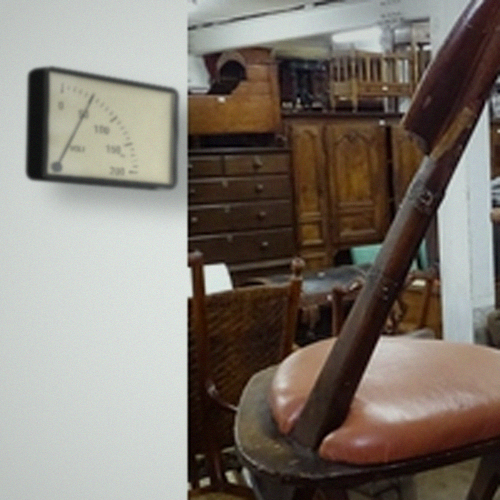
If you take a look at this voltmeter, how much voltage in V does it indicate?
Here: 50 V
